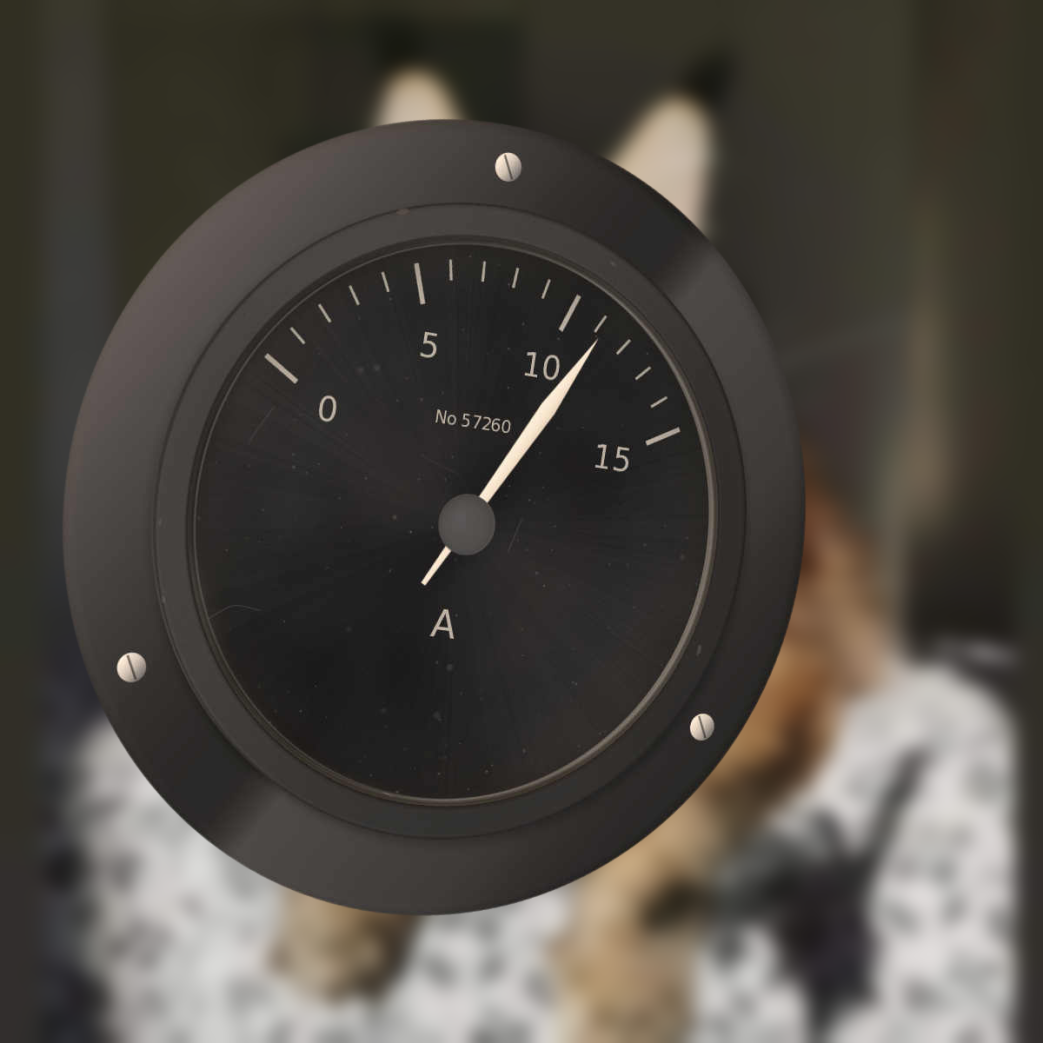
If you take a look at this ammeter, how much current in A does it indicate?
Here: 11 A
